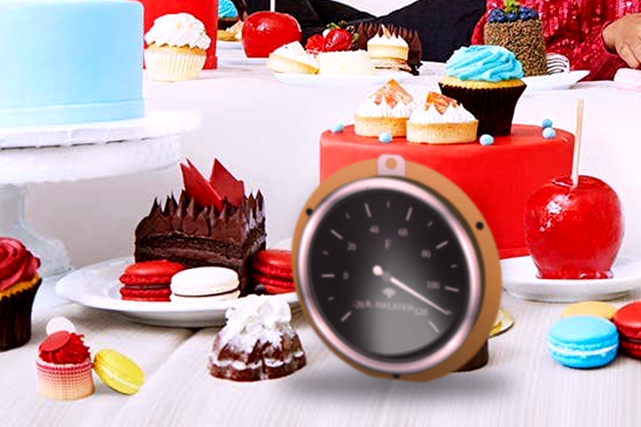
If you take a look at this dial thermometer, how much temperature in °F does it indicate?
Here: 110 °F
